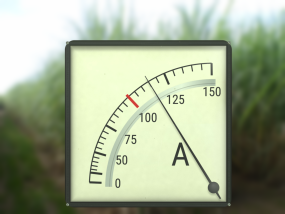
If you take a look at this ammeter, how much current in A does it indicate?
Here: 115 A
